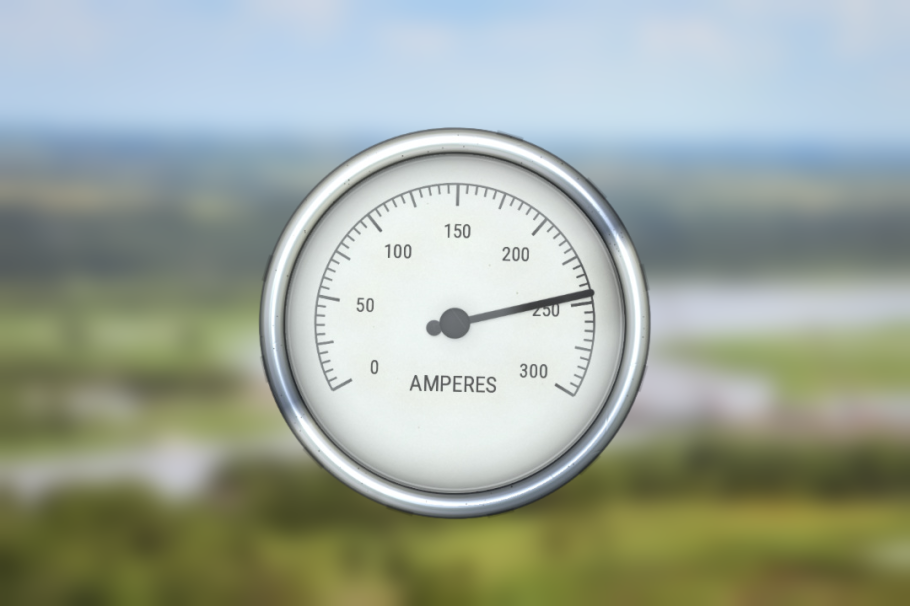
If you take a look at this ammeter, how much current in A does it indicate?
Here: 245 A
